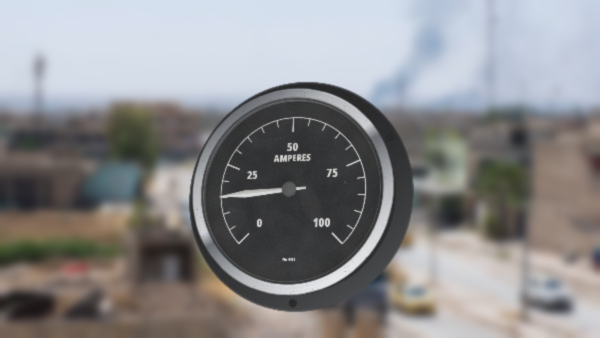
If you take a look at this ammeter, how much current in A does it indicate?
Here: 15 A
